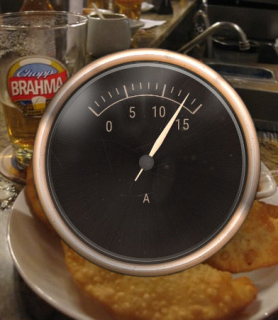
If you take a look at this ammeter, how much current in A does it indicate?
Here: 13 A
